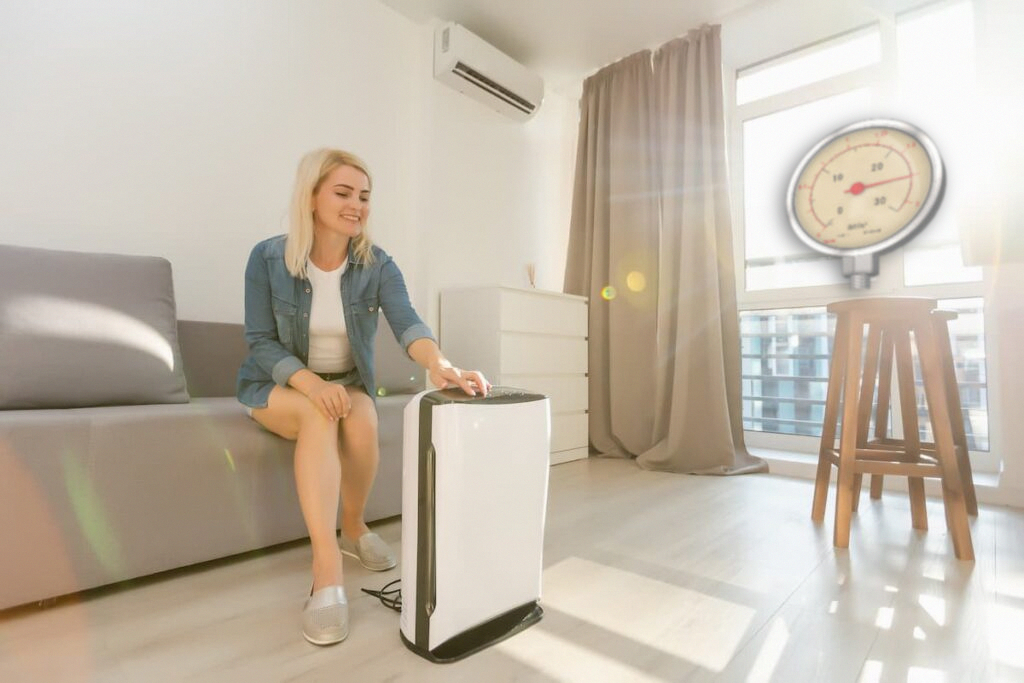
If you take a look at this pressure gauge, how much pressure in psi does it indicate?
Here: 25 psi
